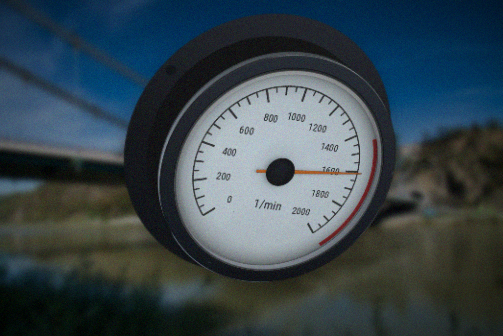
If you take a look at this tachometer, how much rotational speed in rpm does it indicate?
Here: 1600 rpm
